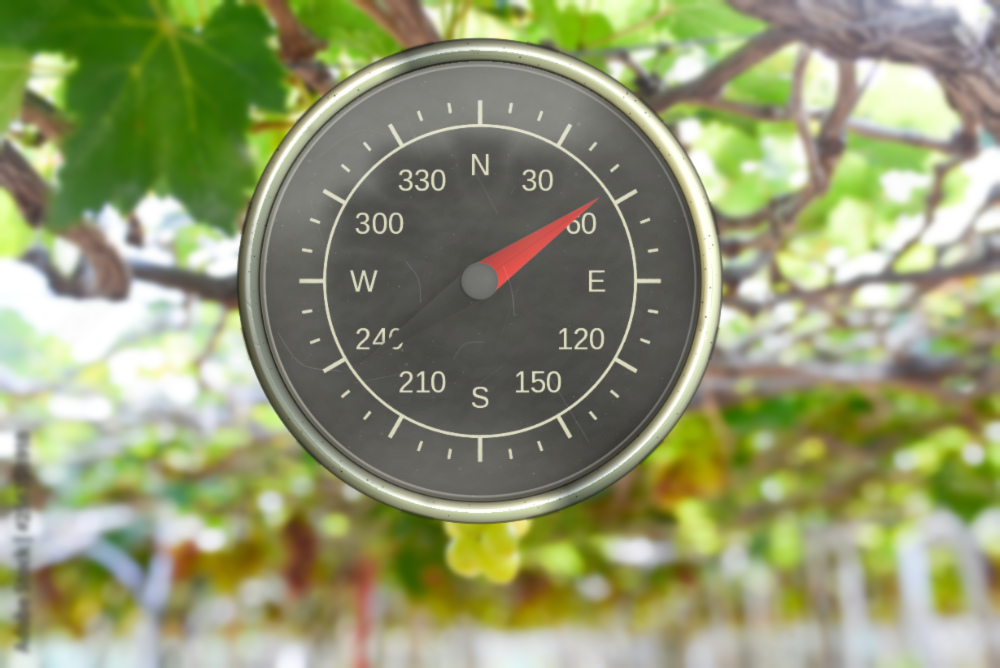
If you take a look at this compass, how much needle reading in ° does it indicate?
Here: 55 °
